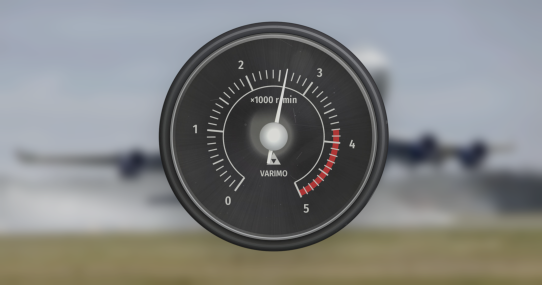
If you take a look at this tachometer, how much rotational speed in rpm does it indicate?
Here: 2600 rpm
